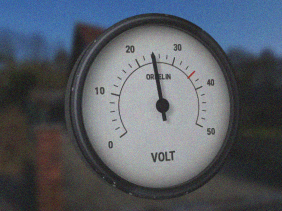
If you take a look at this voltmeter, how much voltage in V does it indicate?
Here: 24 V
